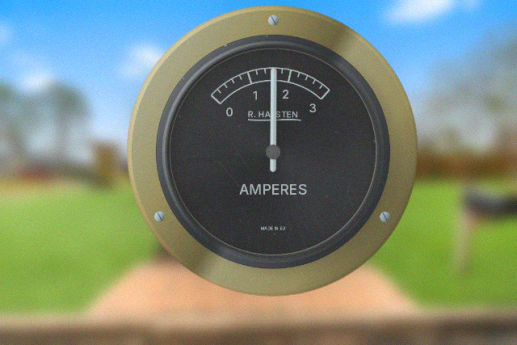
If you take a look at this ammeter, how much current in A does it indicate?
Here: 1.6 A
